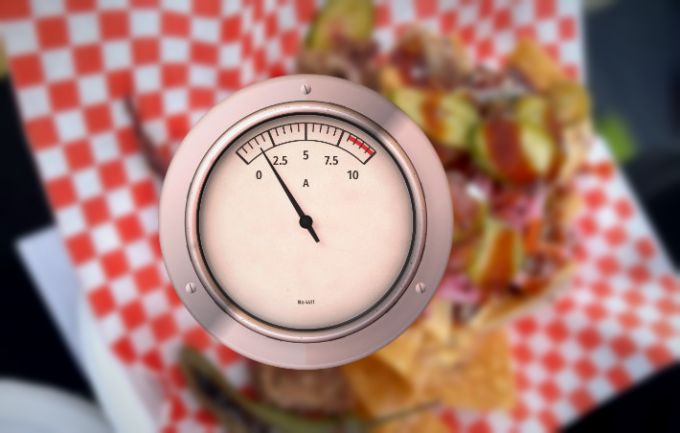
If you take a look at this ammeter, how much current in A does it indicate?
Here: 1.5 A
